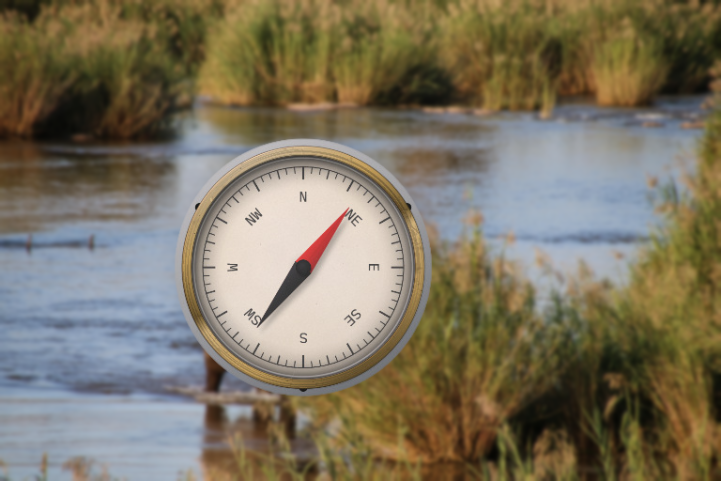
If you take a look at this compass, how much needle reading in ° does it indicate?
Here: 37.5 °
